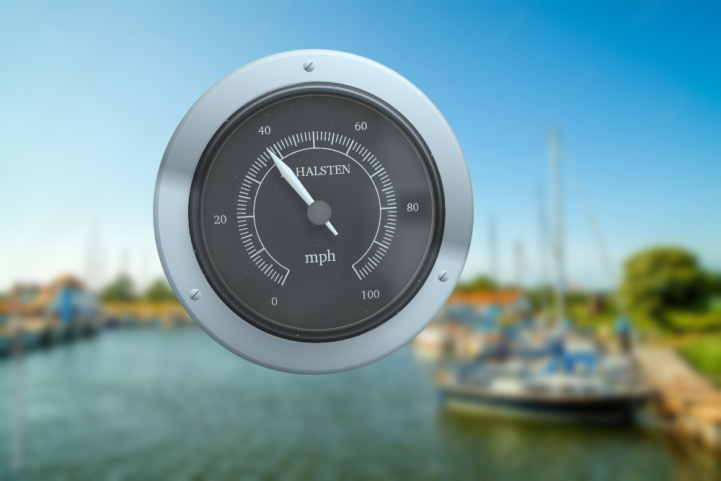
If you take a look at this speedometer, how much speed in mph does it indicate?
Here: 38 mph
